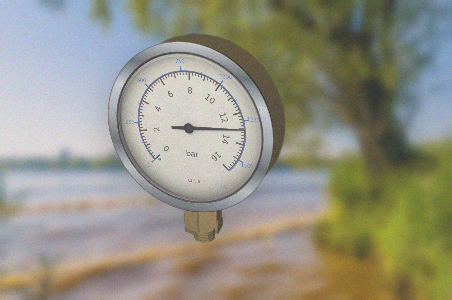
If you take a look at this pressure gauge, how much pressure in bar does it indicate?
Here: 13 bar
